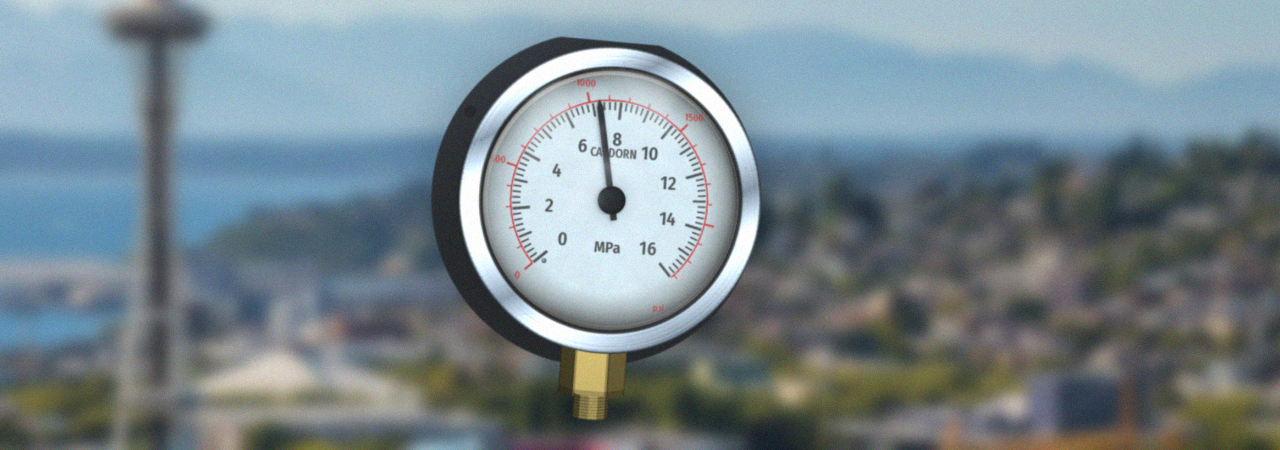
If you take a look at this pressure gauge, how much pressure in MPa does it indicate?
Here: 7.2 MPa
